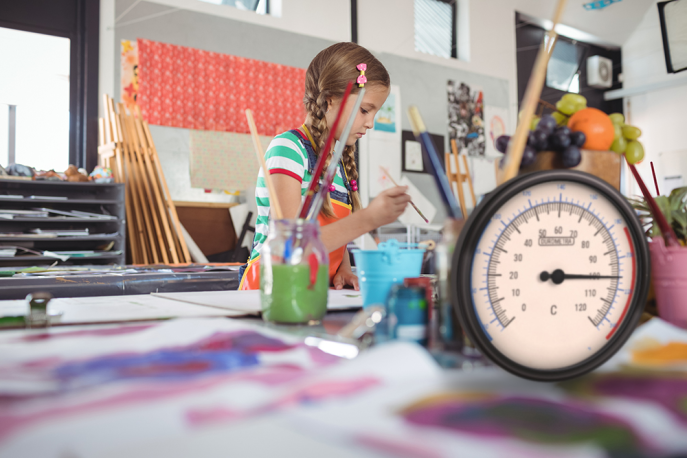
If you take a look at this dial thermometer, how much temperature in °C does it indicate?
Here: 100 °C
